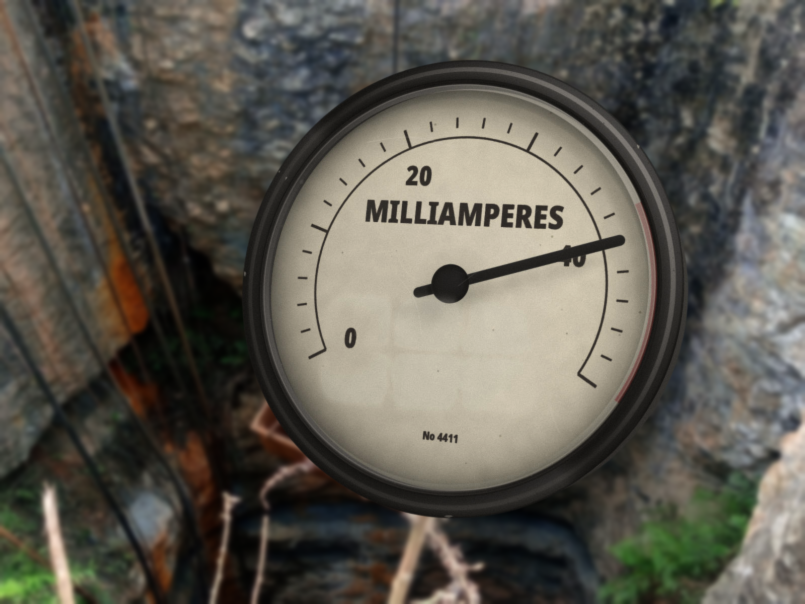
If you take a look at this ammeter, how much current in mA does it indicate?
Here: 40 mA
